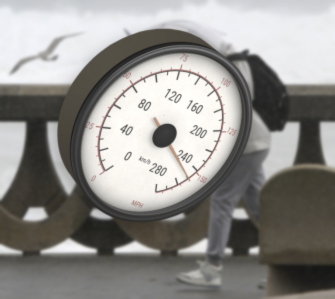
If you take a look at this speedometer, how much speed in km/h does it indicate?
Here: 250 km/h
